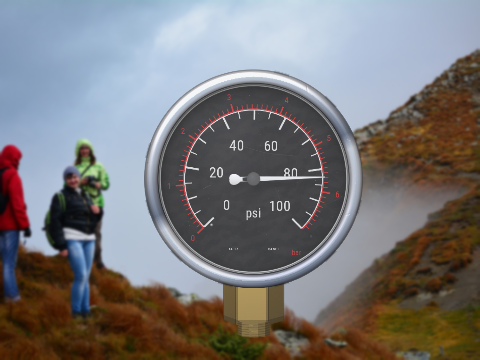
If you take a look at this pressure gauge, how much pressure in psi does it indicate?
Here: 82.5 psi
